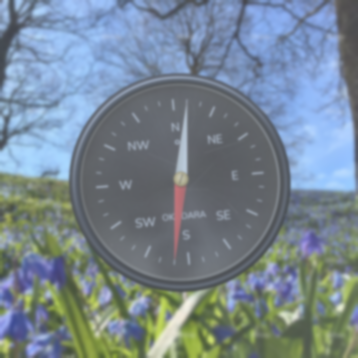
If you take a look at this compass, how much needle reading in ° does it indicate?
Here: 190 °
